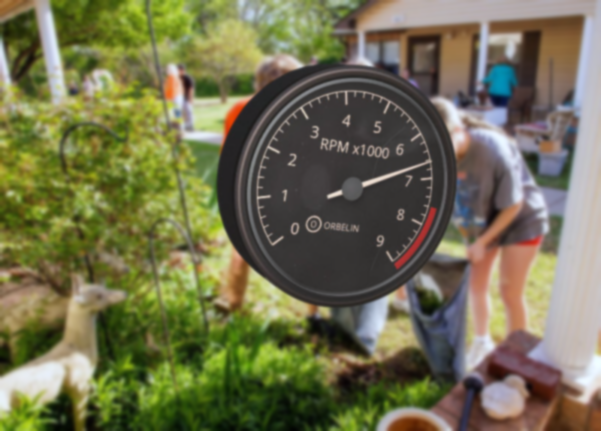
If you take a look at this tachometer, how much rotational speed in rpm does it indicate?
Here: 6600 rpm
